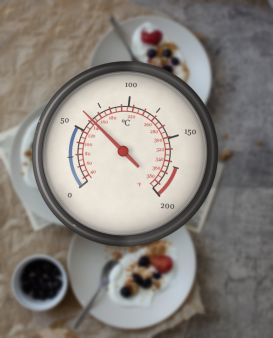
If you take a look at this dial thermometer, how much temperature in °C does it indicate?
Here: 62.5 °C
